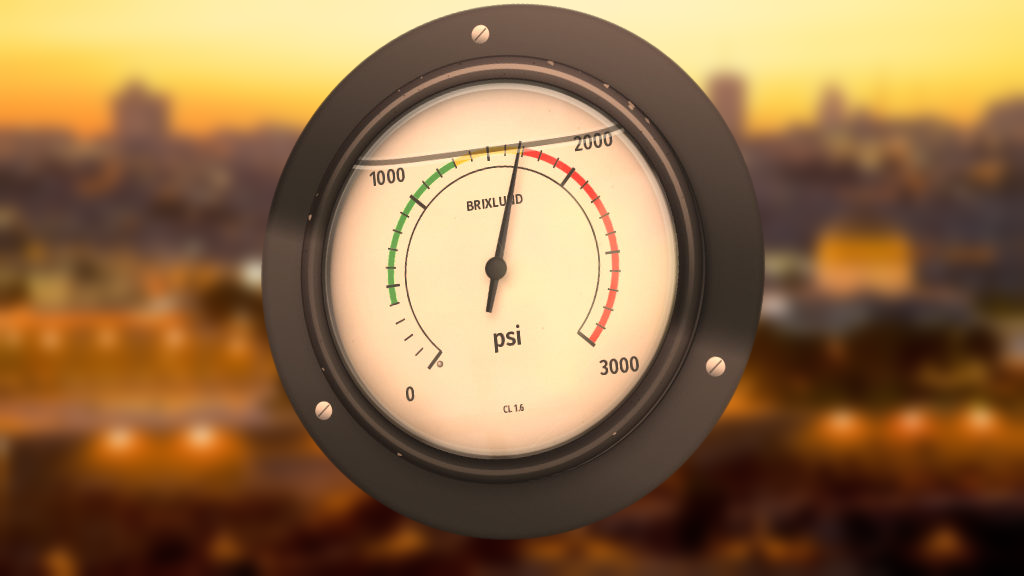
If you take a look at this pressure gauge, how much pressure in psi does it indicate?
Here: 1700 psi
